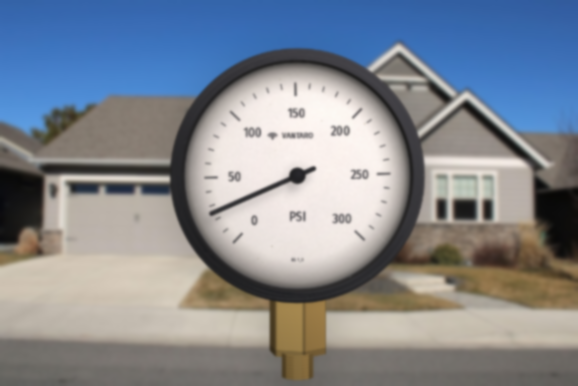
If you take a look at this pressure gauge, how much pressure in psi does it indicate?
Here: 25 psi
